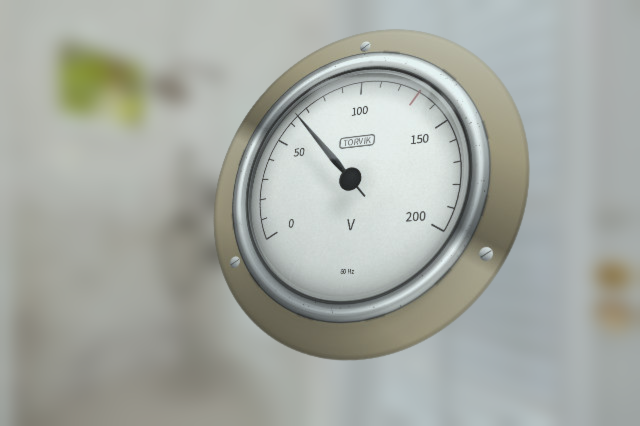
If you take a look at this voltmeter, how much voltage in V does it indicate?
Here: 65 V
